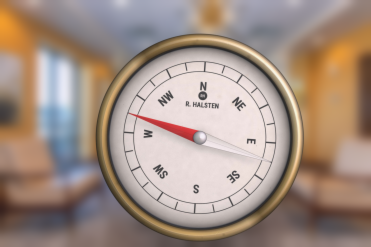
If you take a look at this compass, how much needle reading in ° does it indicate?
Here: 285 °
